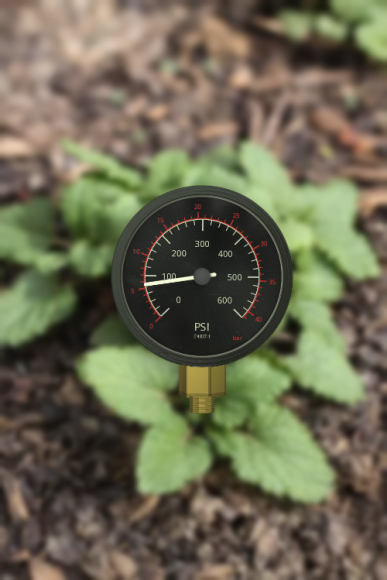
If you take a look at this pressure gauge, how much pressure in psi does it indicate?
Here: 80 psi
